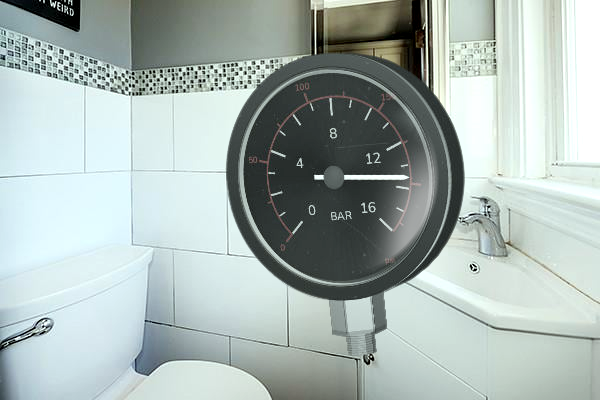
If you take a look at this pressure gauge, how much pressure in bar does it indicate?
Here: 13.5 bar
